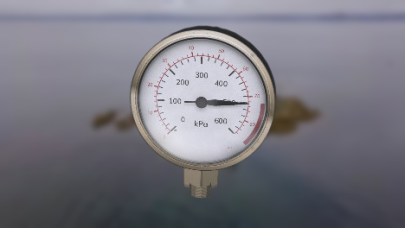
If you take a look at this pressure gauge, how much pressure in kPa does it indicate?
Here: 500 kPa
